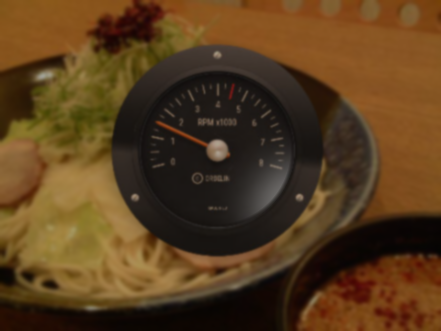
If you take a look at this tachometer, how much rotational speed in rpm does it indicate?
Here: 1500 rpm
